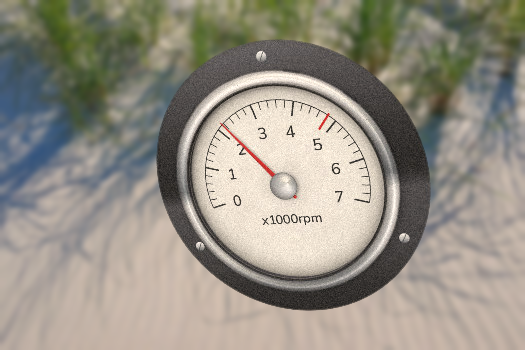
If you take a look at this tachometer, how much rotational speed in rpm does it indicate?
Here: 2200 rpm
